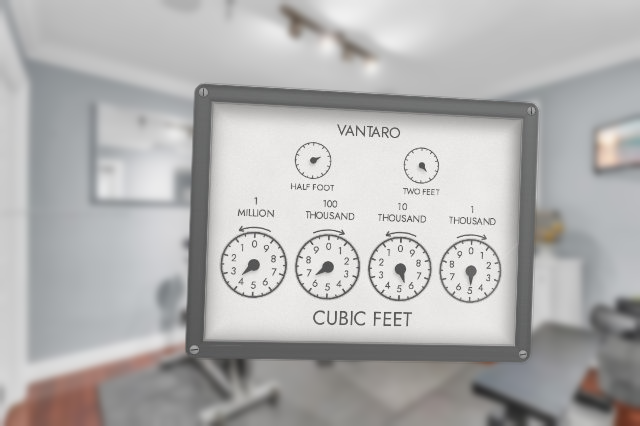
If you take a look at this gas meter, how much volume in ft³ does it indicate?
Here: 365500 ft³
